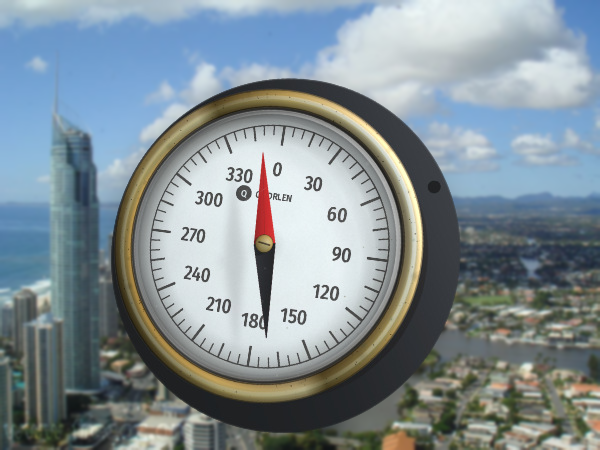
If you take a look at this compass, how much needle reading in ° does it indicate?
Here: 350 °
